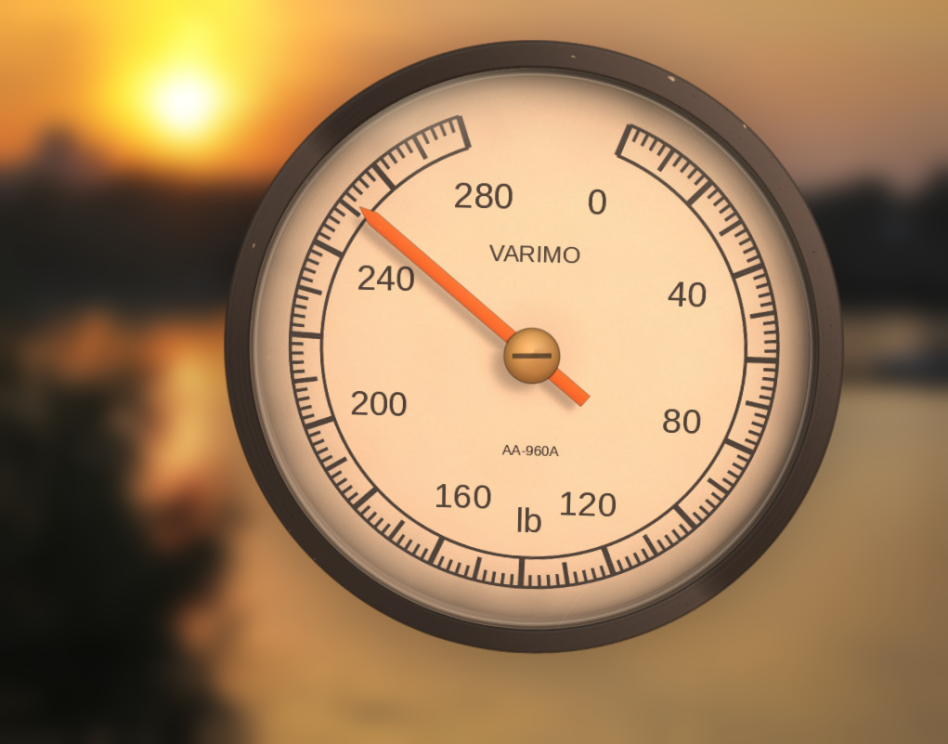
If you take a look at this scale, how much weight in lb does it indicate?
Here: 252 lb
